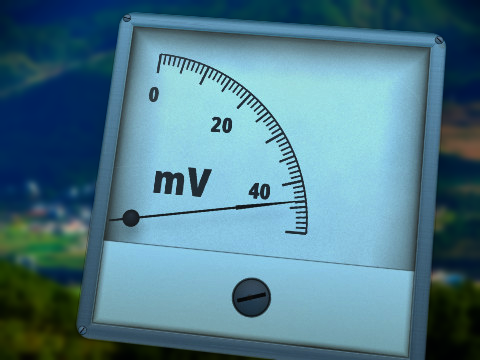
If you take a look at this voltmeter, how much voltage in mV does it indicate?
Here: 44 mV
